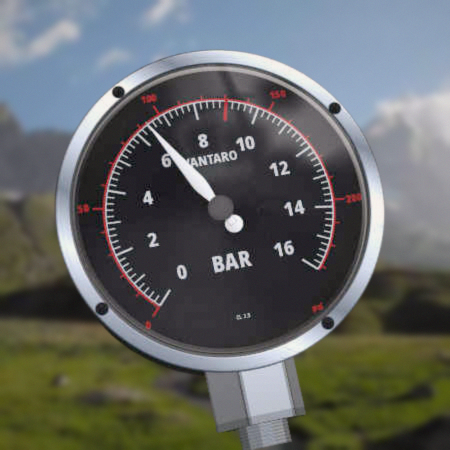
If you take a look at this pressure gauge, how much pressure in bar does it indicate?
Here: 6.4 bar
